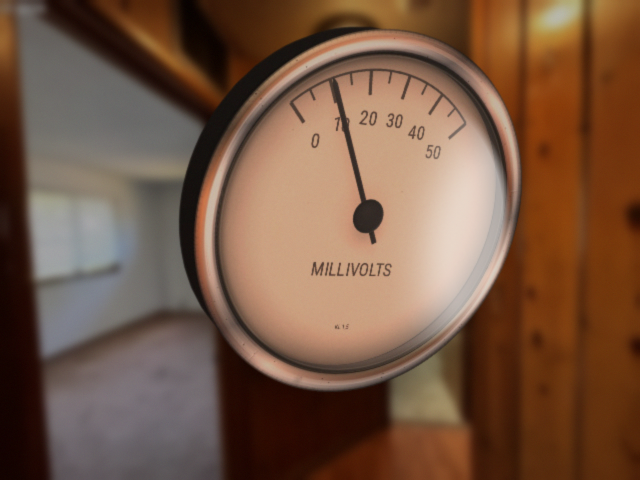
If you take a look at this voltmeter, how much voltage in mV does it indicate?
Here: 10 mV
